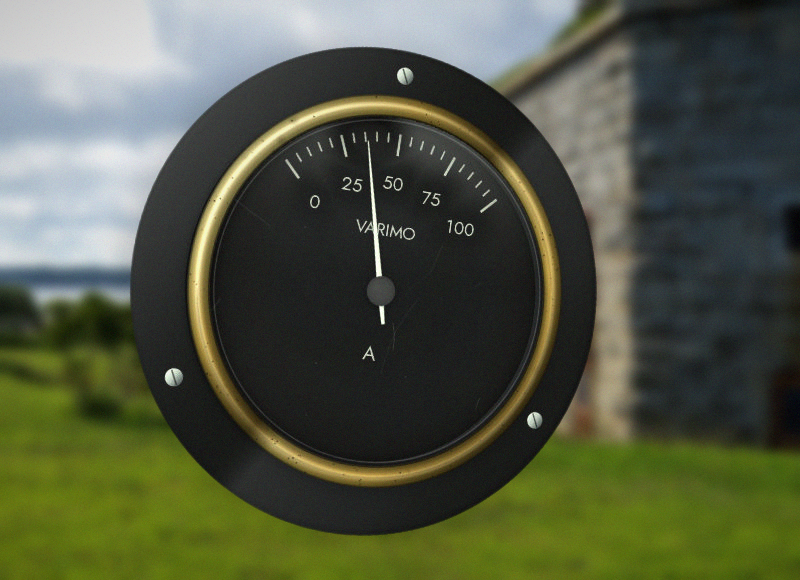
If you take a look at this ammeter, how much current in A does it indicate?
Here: 35 A
